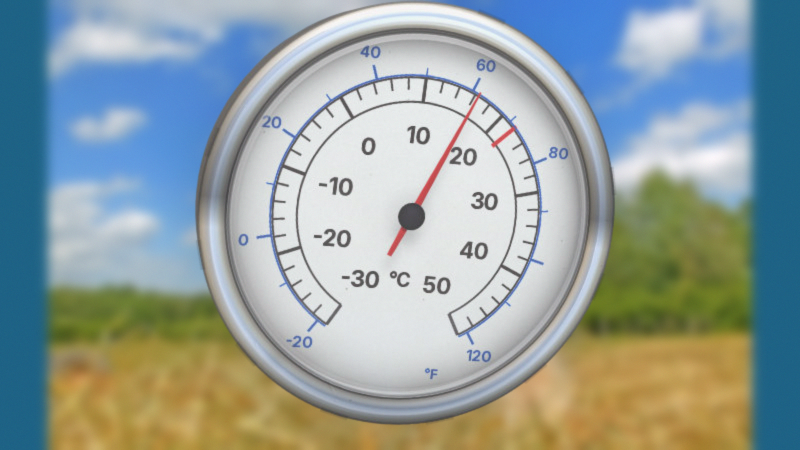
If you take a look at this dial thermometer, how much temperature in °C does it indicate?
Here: 16 °C
